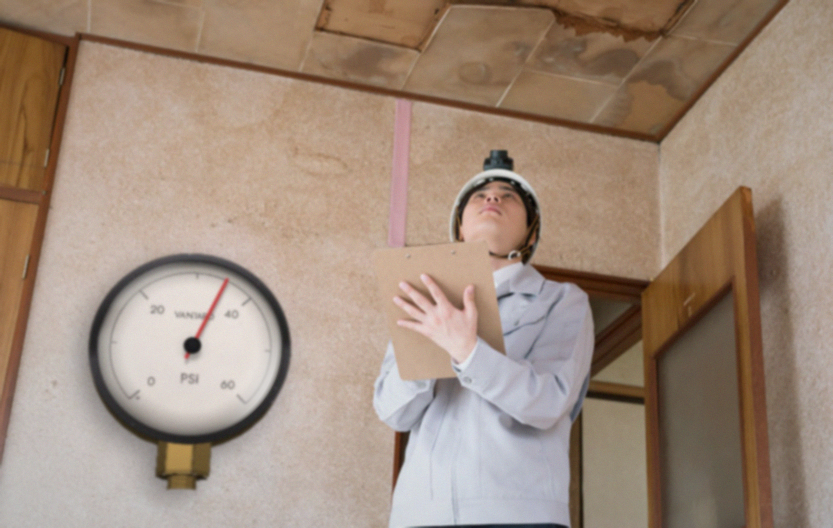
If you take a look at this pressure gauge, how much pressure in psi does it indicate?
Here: 35 psi
